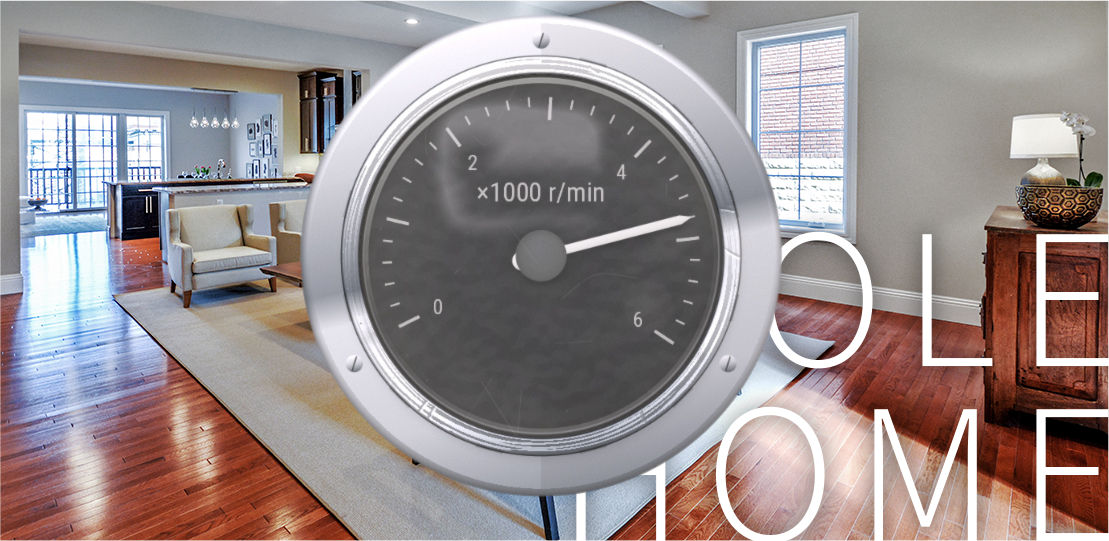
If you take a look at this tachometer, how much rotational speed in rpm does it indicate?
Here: 4800 rpm
